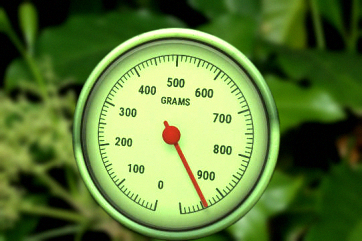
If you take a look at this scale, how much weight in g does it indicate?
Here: 940 g
